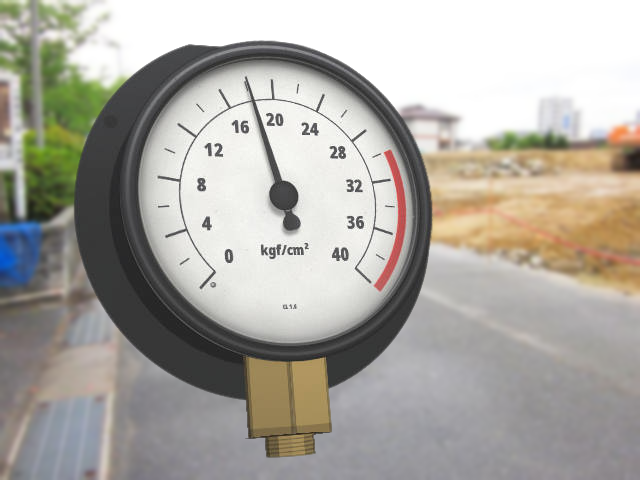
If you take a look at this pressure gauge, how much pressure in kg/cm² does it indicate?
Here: 18 kg/cm²
